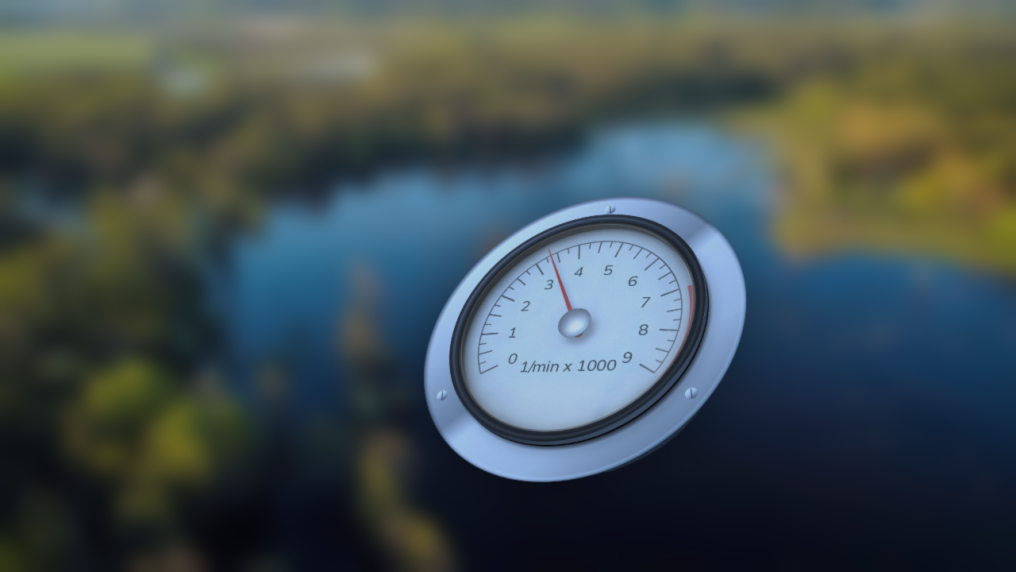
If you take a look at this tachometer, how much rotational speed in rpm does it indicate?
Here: 3375 rpm
